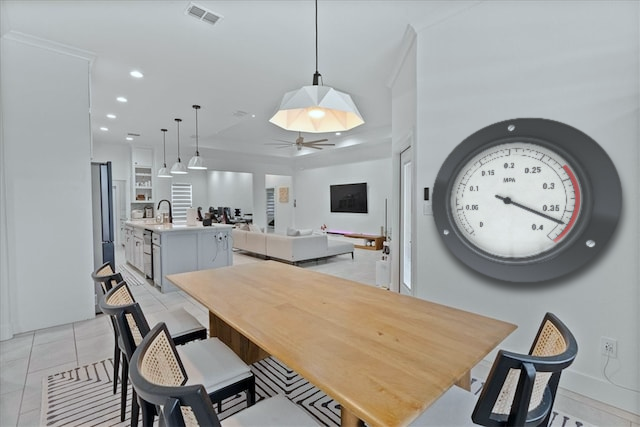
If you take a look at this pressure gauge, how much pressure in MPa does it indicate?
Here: 0.37 MPa
